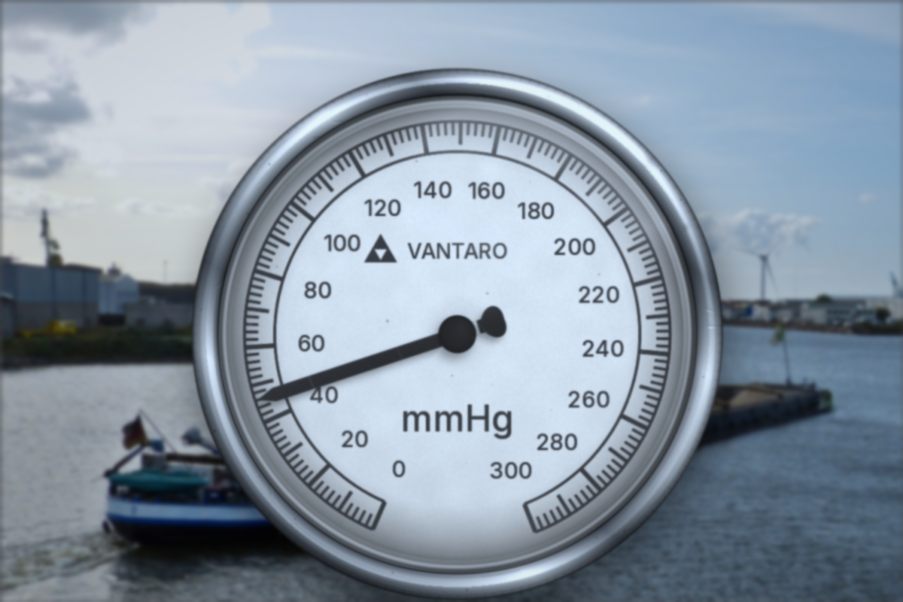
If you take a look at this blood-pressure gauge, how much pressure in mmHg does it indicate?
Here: 46 mmHg
